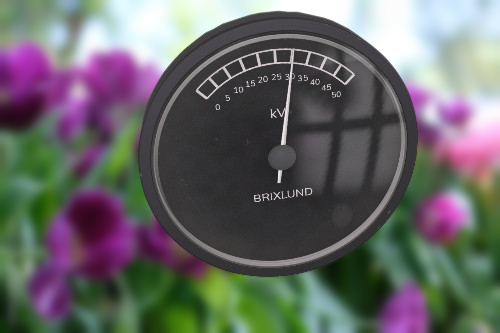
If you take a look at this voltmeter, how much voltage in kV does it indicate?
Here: 30 kV
